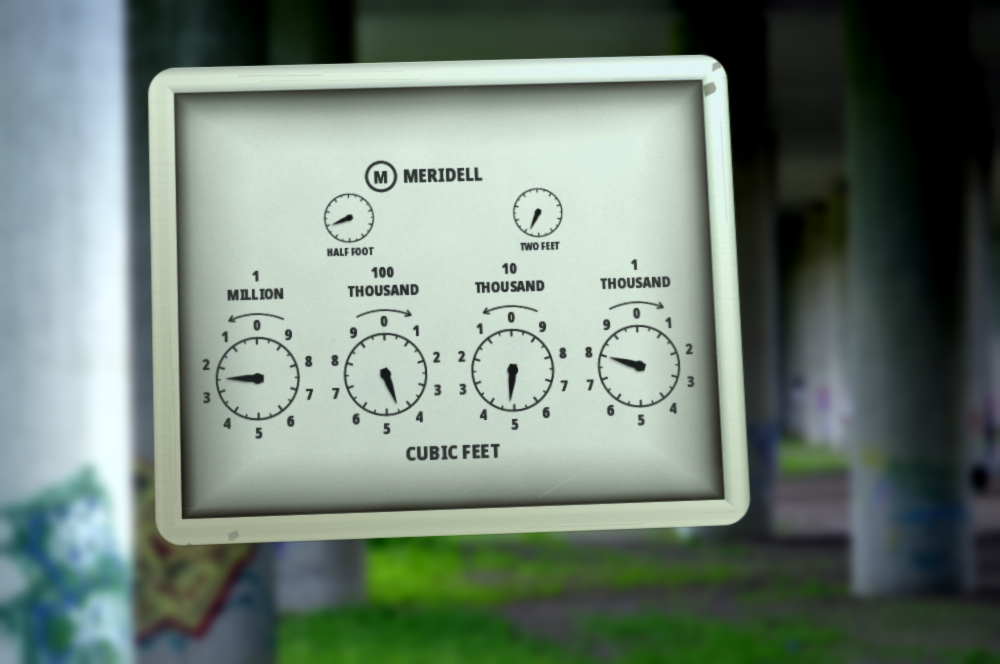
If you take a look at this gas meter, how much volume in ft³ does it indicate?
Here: 244800 ft³
